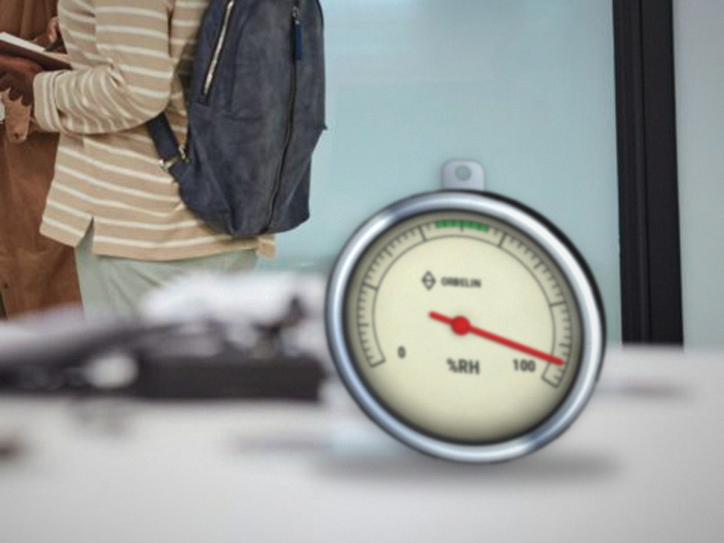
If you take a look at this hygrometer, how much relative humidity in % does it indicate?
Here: 94 %
